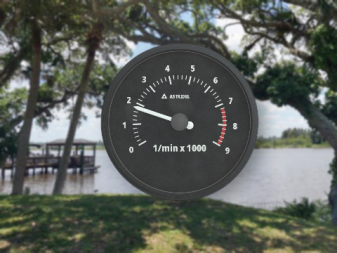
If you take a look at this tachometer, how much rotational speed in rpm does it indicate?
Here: 1800 rpm
